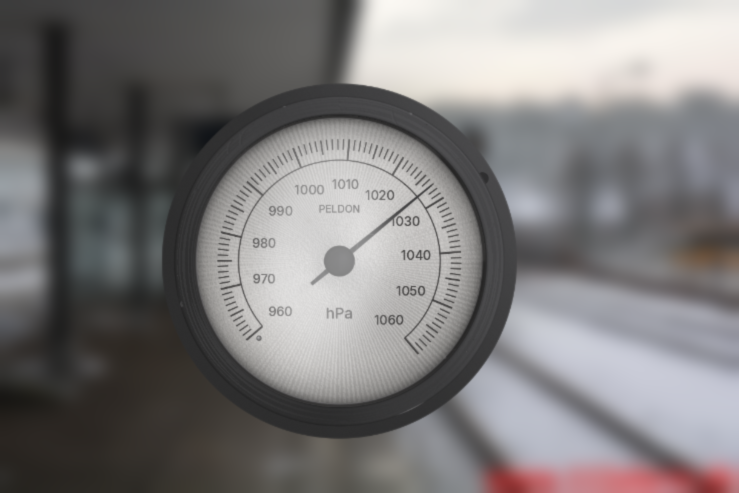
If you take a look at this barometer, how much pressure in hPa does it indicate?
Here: 1027 hPa
